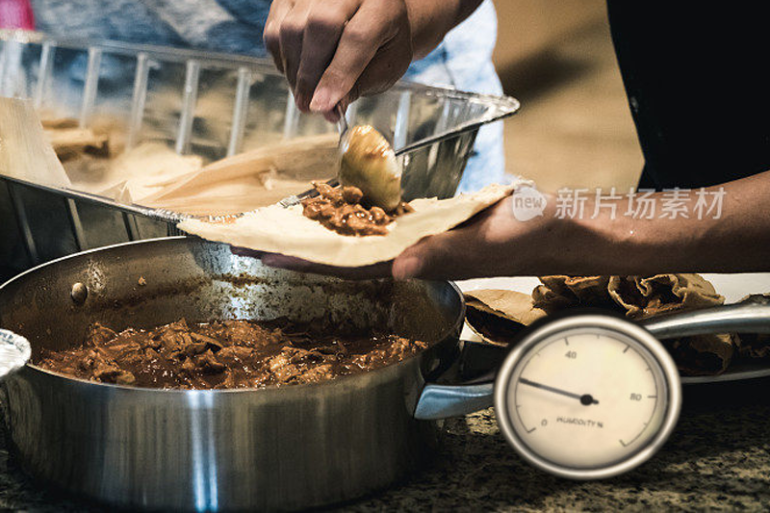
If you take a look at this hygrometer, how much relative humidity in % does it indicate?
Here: 20 %
